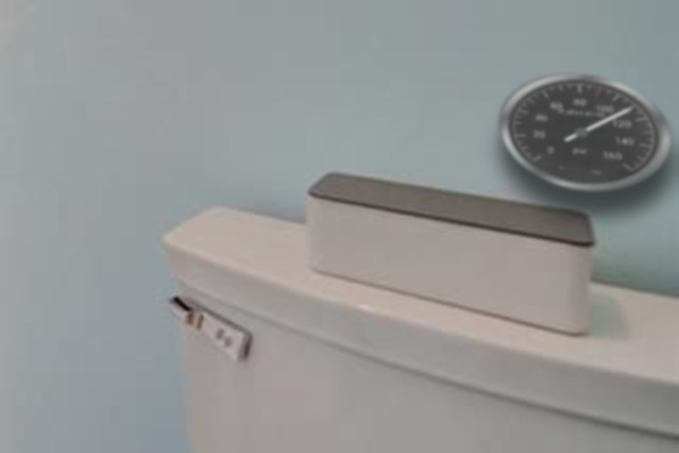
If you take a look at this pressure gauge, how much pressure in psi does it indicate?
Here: 110 psi
